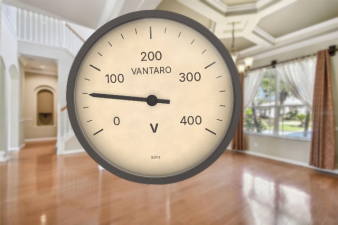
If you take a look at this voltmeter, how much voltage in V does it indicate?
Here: 60 V
